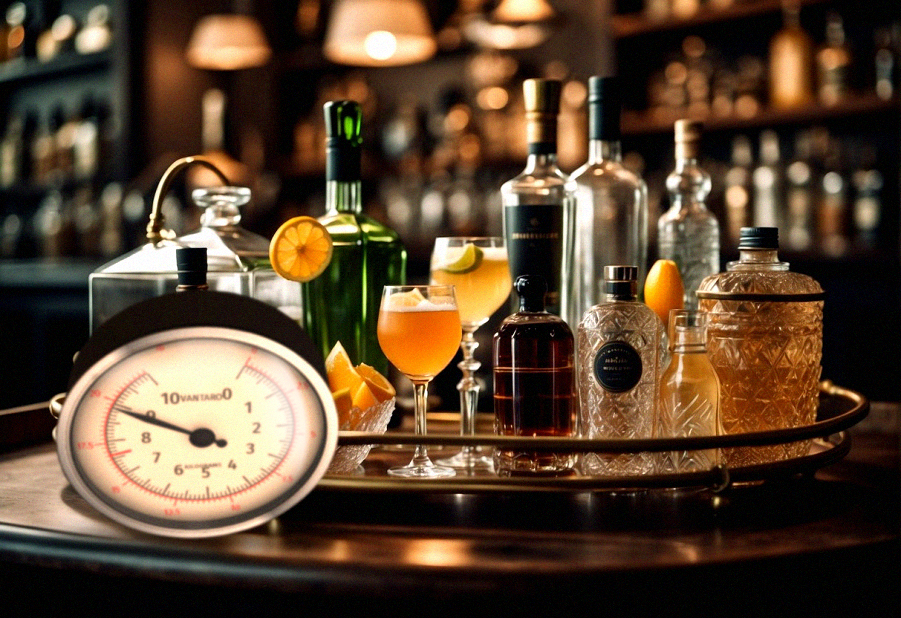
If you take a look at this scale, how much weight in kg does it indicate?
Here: 9 kg
